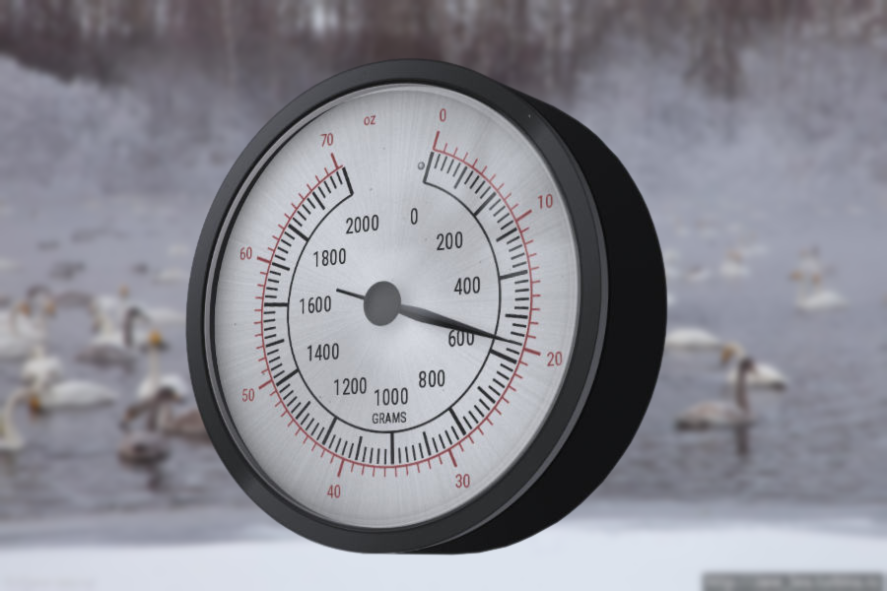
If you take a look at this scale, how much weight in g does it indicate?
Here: 560 g
